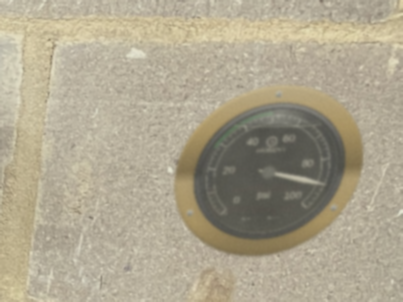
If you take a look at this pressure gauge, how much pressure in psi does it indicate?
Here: 90 psi
